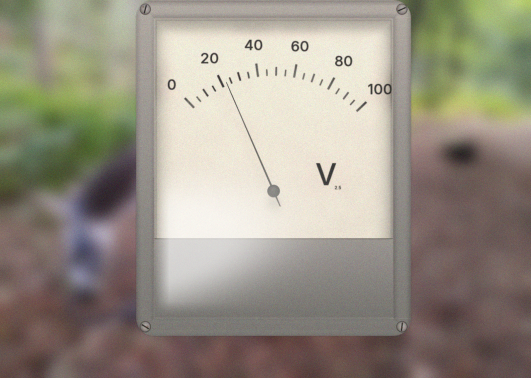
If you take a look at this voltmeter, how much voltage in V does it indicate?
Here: 22.5 V
